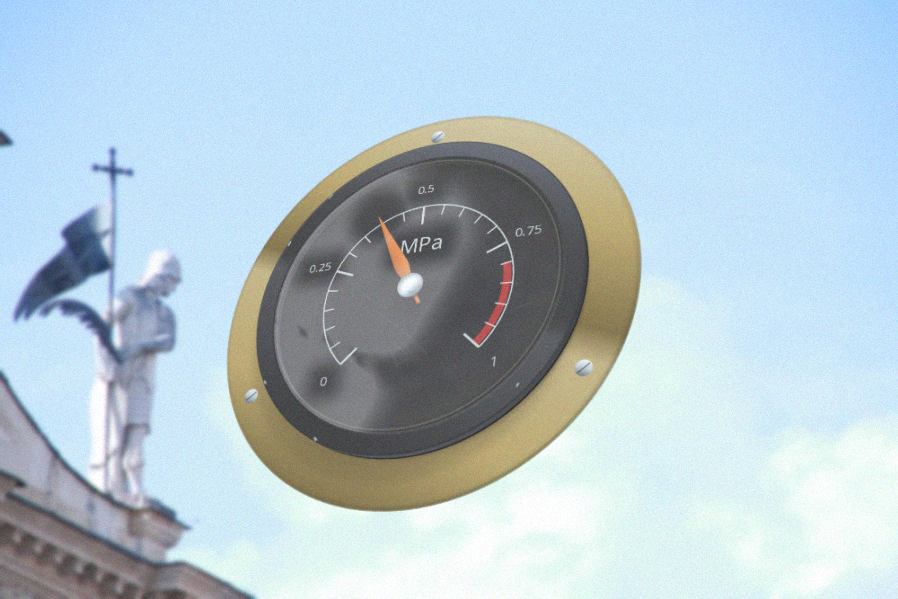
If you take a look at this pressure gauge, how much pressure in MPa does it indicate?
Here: 0.4 MPa
